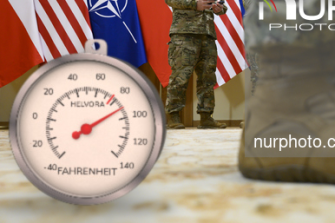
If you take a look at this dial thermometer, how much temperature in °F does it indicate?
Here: 90 °F
